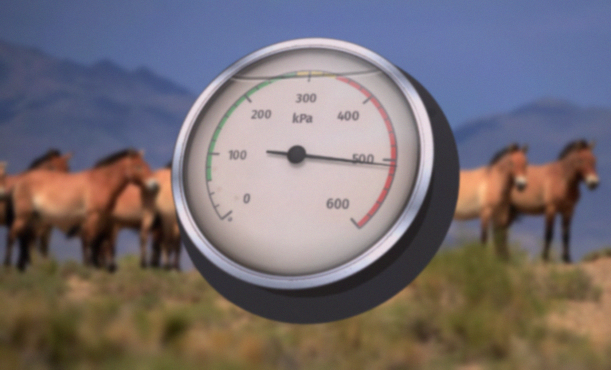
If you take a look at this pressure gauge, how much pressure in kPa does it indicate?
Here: 510 kPa
